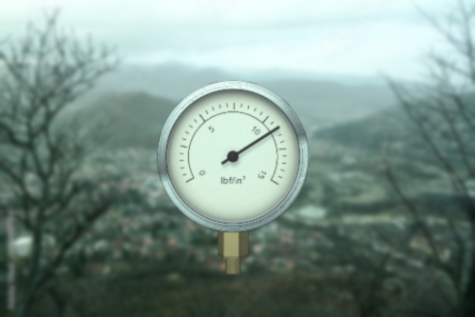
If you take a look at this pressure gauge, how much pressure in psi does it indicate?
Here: 11 psi
